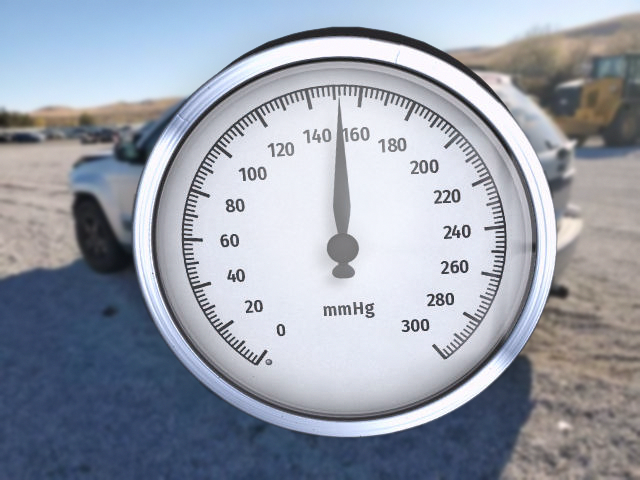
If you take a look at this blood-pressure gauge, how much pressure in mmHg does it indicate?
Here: 152 mmHg
